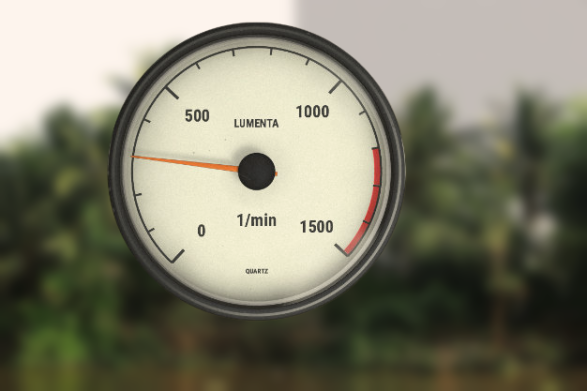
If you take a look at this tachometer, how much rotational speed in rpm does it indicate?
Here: 300 rpm
